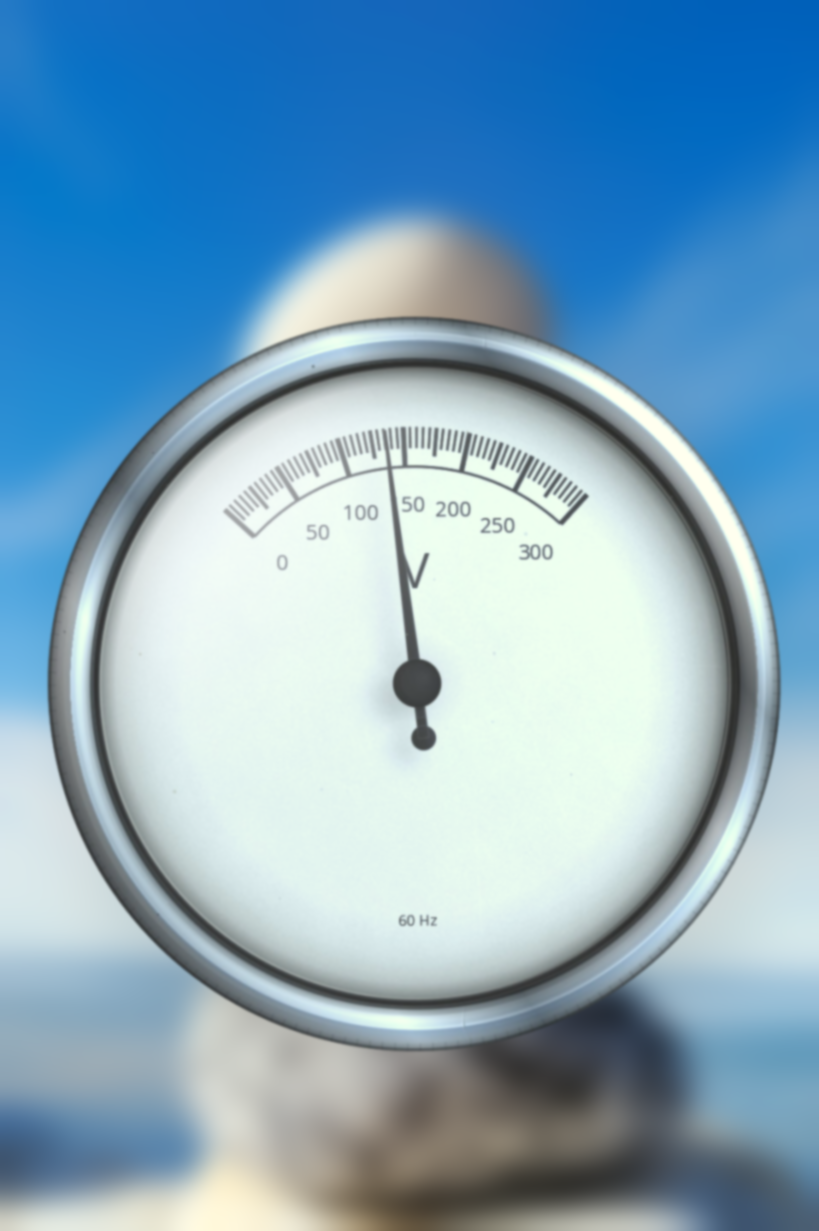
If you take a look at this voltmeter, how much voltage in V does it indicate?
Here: 135 V
